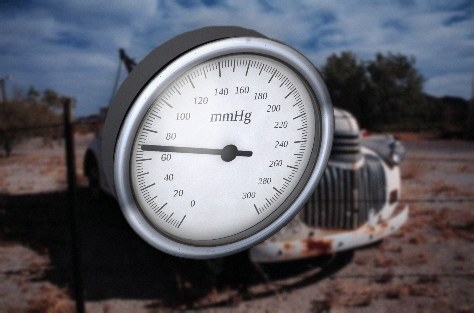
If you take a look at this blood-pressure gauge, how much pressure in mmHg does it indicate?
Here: 70 mmHg
